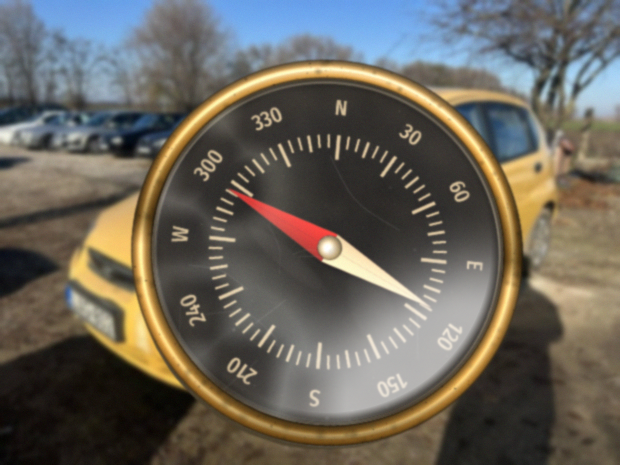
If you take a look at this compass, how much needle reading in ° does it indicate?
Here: 295 °
